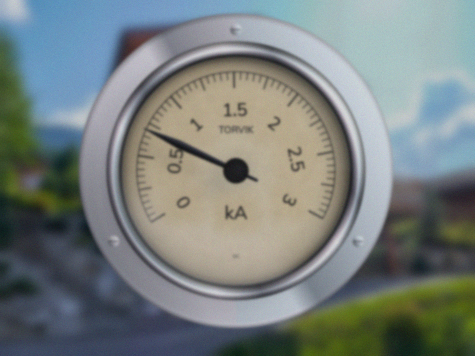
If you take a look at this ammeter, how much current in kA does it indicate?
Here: 0.7 kA
